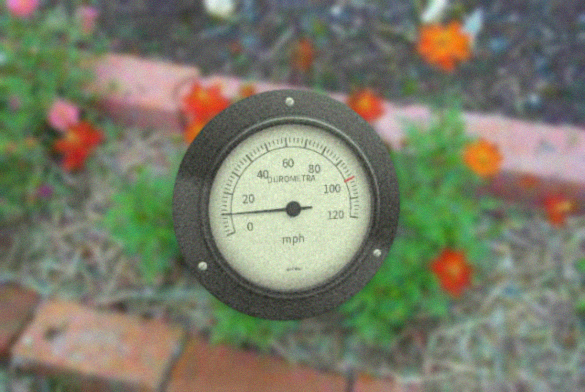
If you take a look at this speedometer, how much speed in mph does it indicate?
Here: 10 mph
